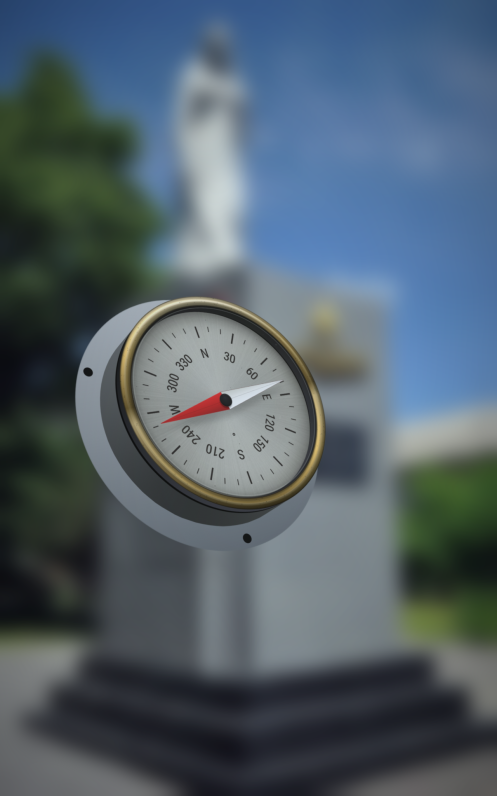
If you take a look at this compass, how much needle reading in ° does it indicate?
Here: 260 °
